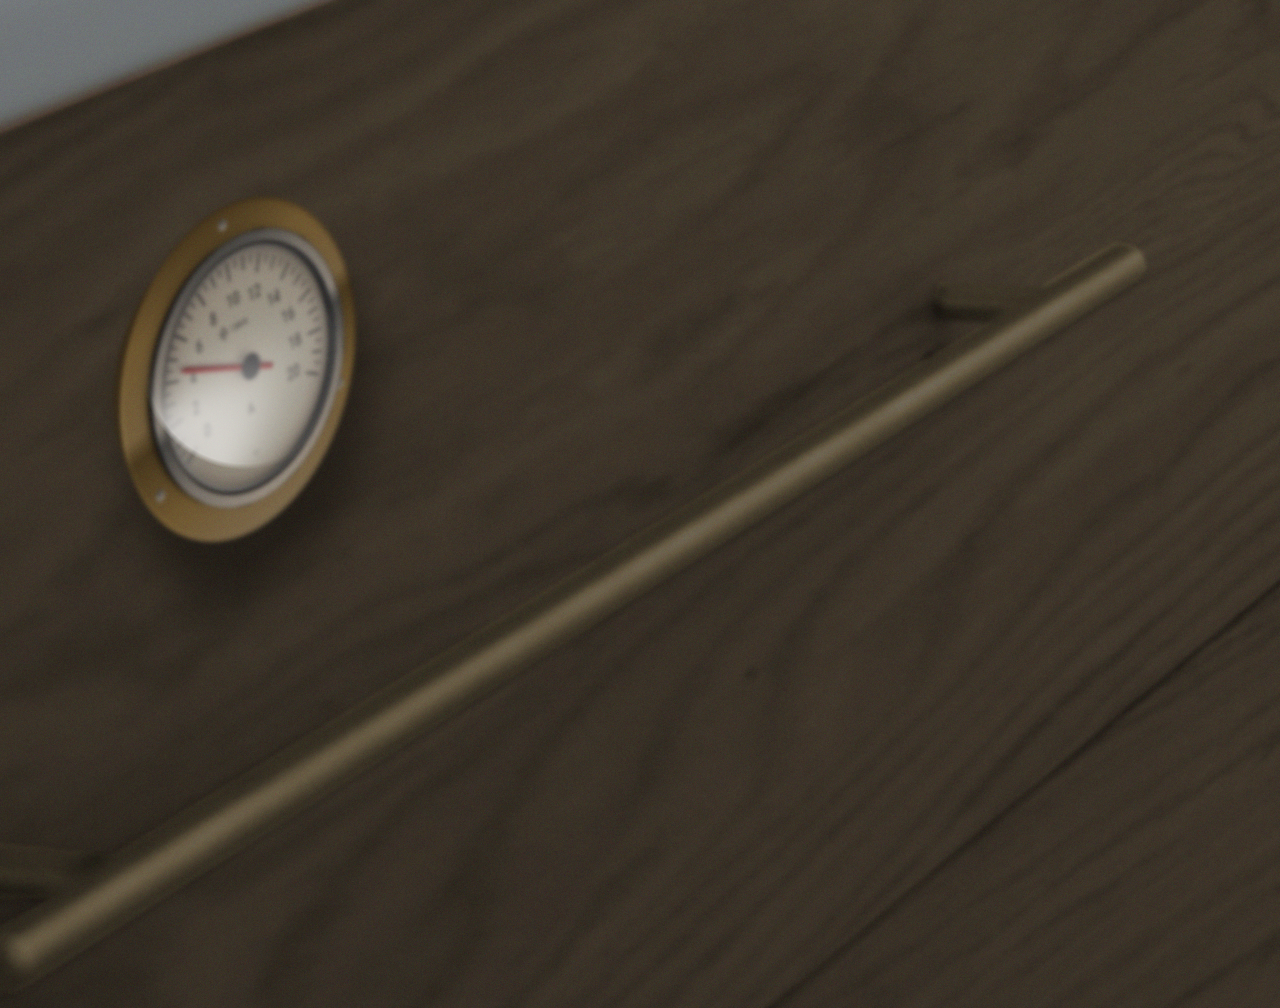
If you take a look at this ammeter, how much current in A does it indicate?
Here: 4.5 A
